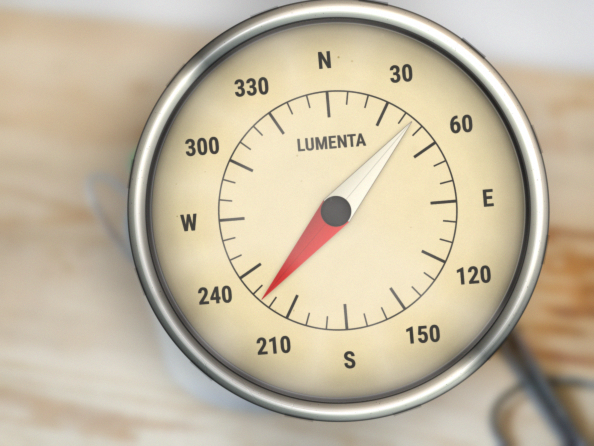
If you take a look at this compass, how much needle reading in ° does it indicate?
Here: 225 °
